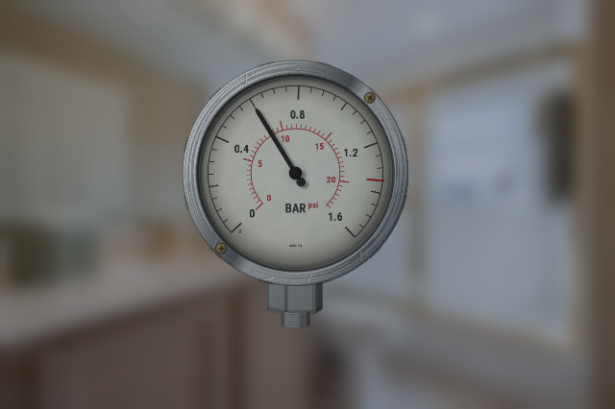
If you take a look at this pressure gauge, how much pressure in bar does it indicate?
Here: 0.6 bar
